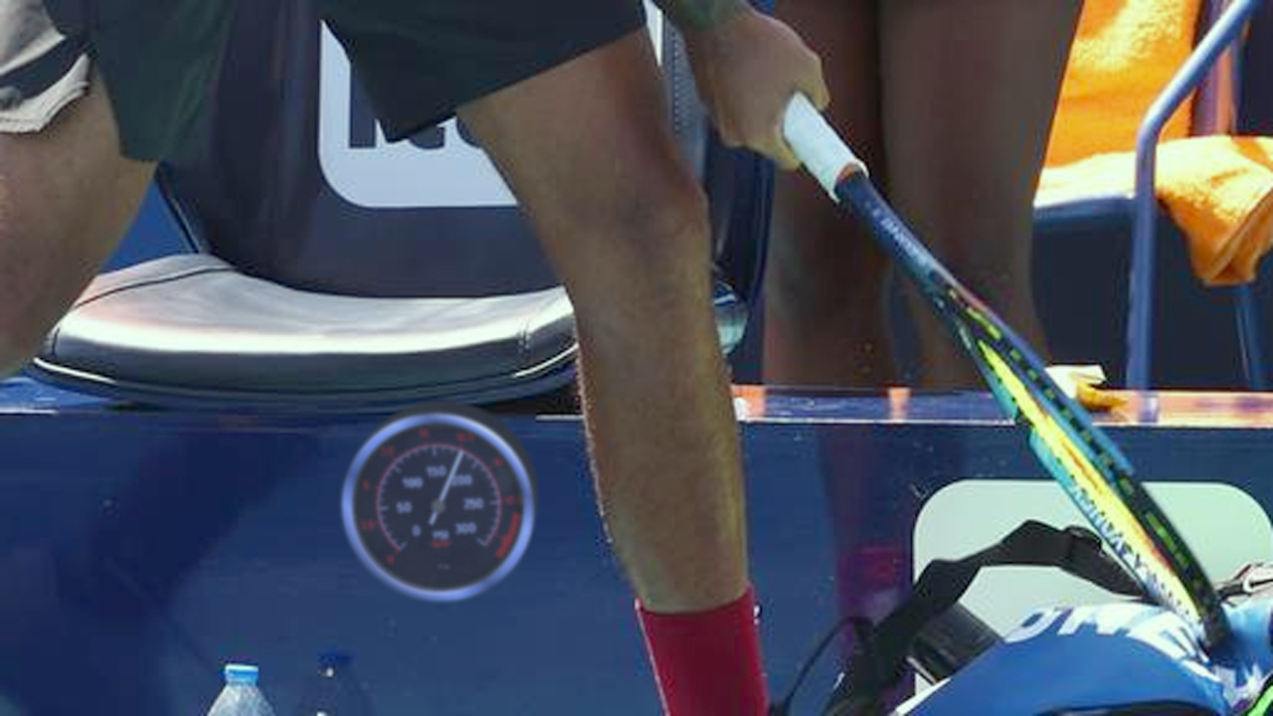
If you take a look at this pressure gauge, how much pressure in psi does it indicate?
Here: 180 psi
